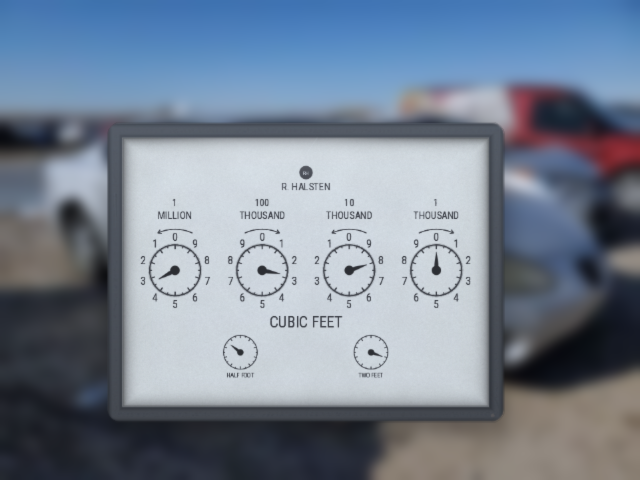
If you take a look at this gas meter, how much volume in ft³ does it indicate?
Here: 328000 ft³
